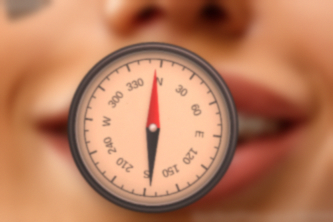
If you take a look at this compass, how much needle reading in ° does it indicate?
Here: 355 °
